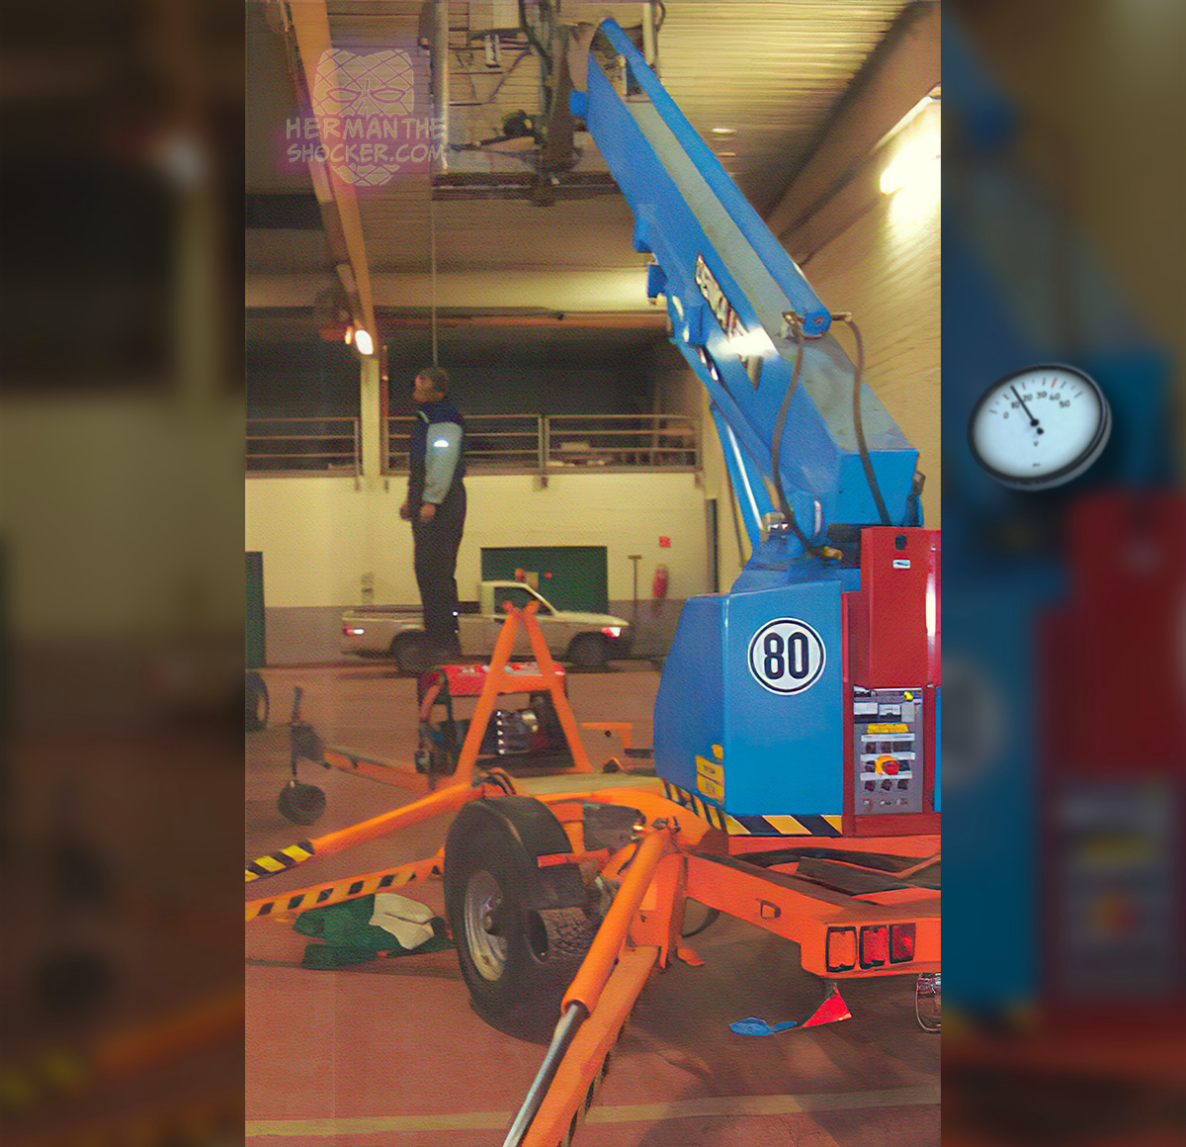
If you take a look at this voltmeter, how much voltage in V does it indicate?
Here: 15 V
